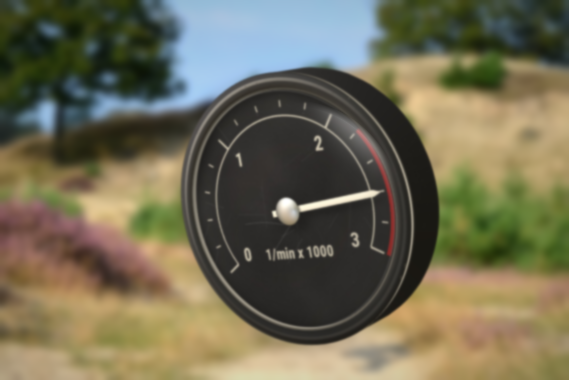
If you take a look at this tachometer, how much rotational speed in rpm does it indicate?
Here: 2600 rpm
